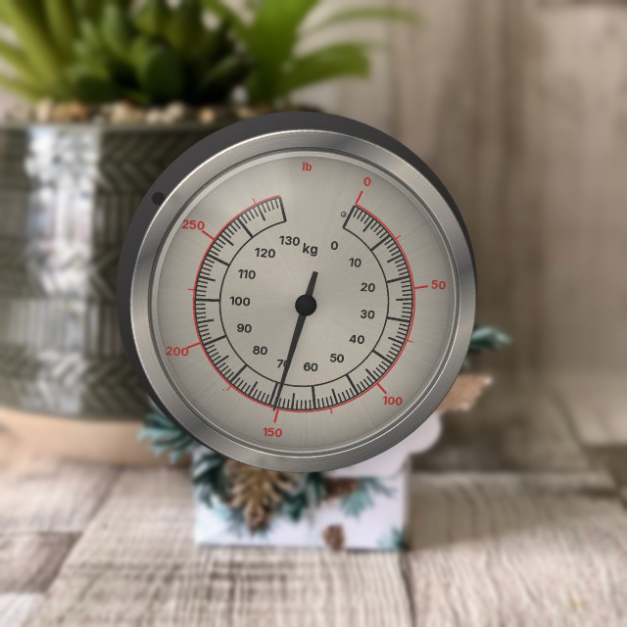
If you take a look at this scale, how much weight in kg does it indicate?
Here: 69 kg
